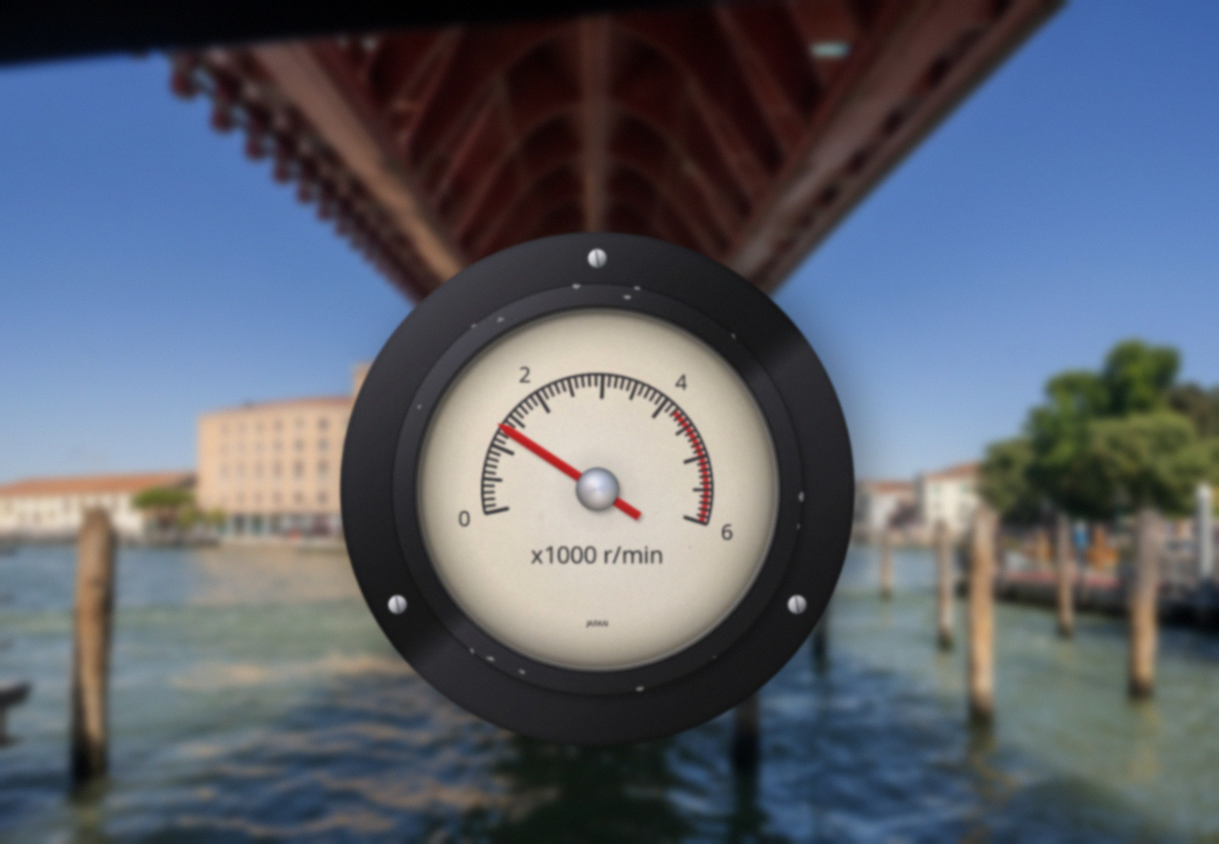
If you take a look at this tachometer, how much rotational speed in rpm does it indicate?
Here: 1300 rpm
